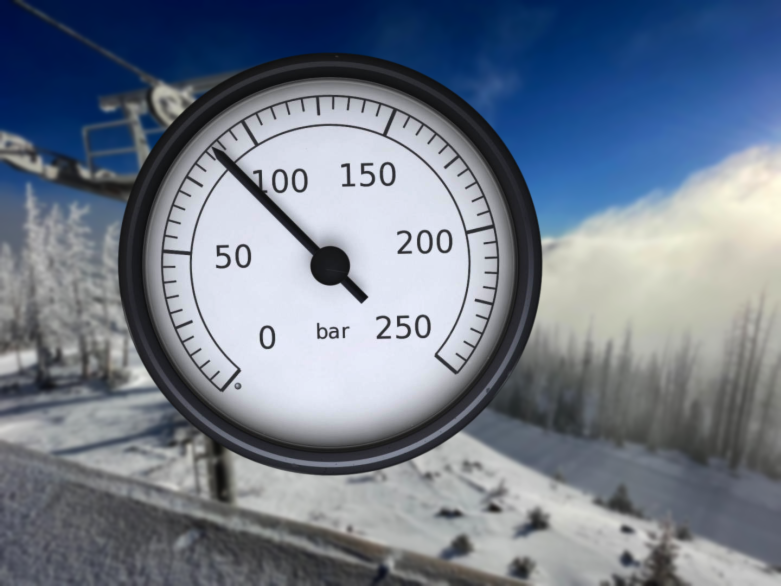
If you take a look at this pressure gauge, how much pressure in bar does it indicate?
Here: 87.5 bar
